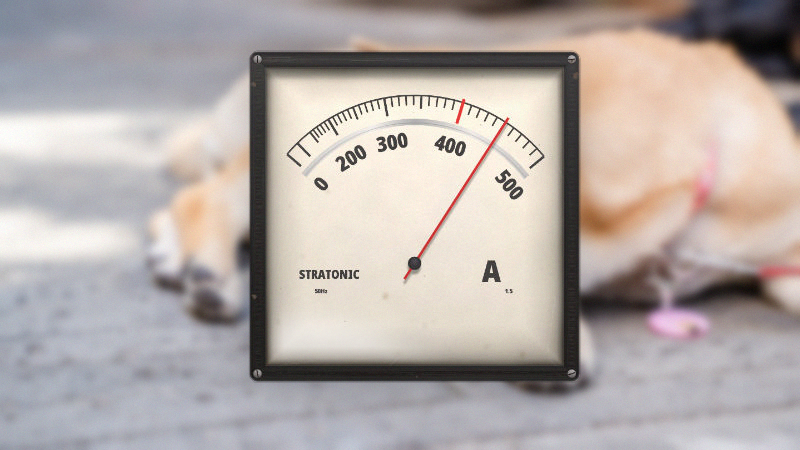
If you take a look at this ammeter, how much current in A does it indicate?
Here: 450 A
